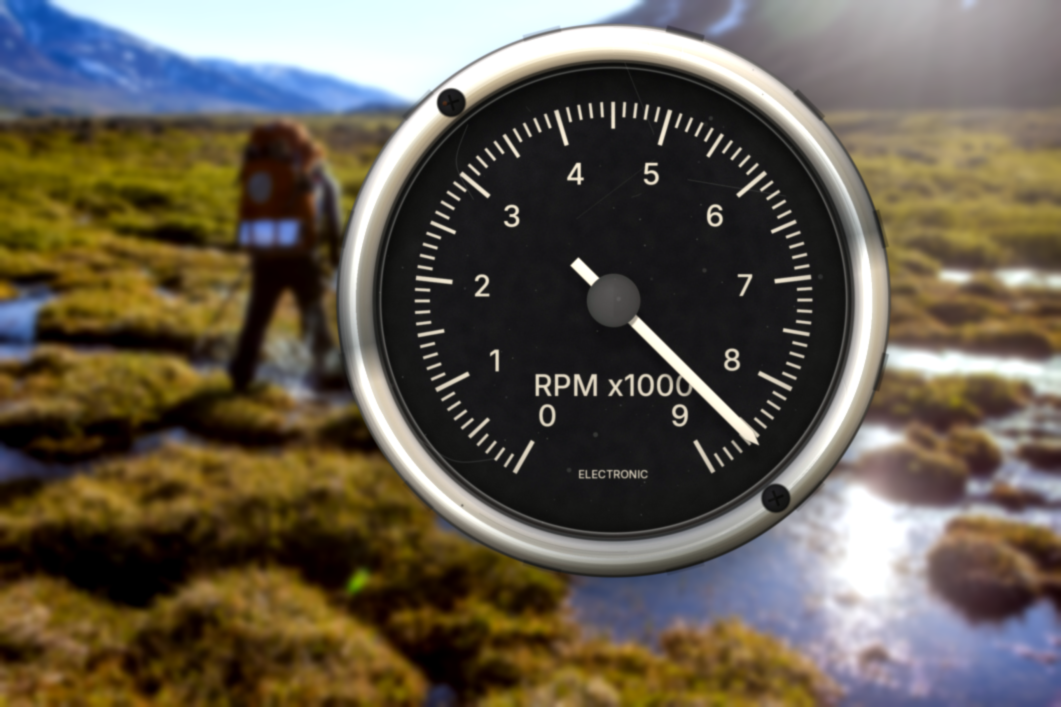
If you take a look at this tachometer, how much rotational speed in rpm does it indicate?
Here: 8550 rpm
